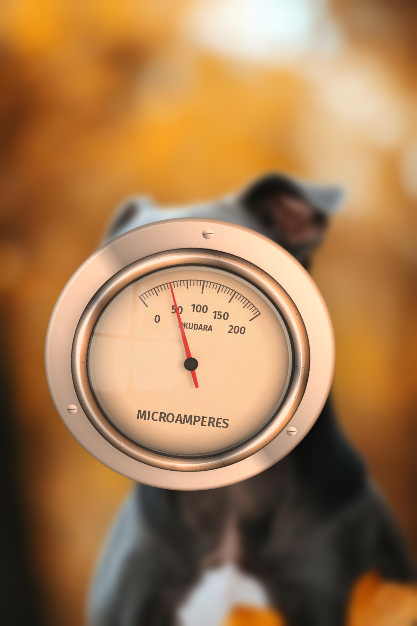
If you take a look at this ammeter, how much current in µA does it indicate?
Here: 50 µA
